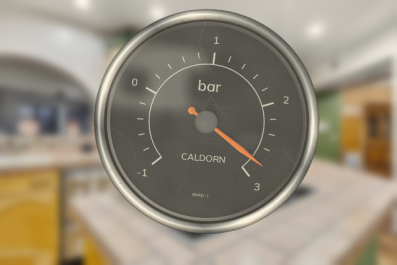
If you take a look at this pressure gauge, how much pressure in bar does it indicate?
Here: 2.8 bar
